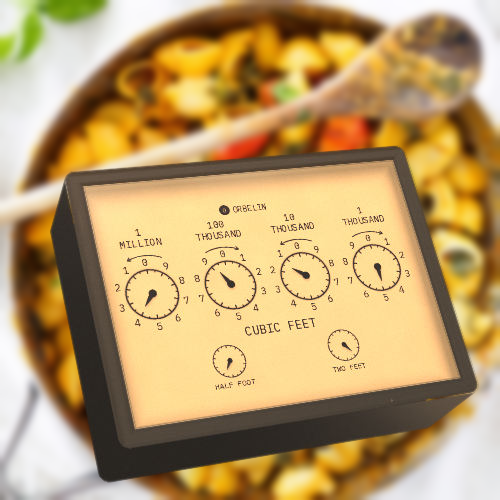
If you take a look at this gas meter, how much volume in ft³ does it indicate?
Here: 391500 ft³
